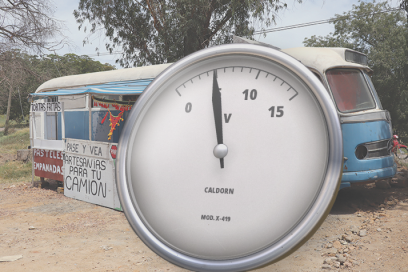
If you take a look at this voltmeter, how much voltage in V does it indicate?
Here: 5 V
